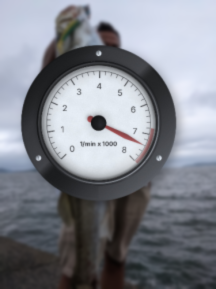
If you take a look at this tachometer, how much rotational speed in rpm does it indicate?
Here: 7400 rpm
